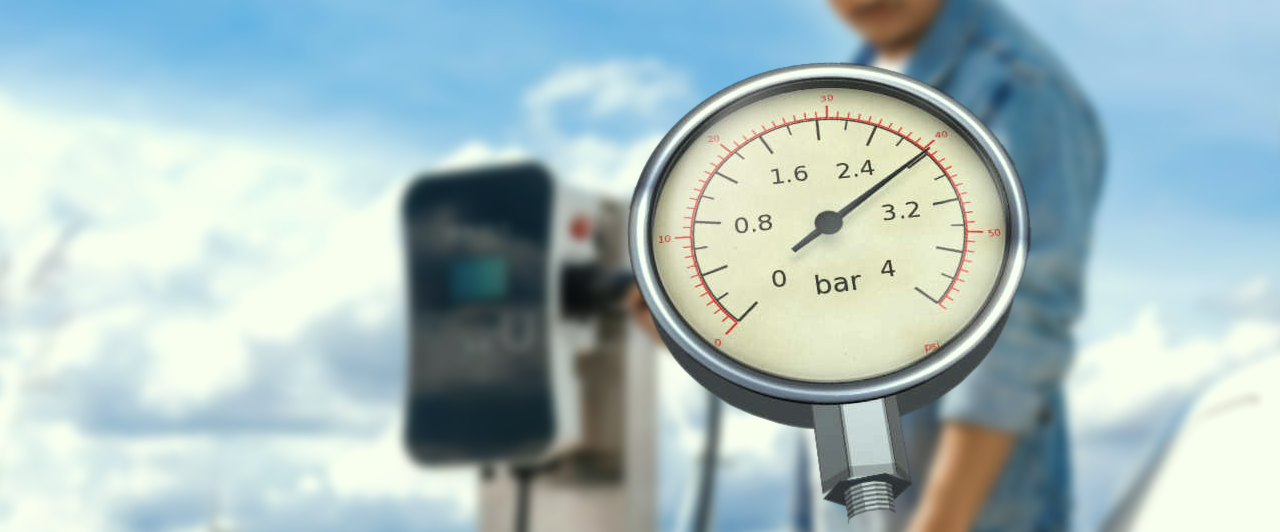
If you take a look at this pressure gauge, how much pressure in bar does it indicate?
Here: 2.8 bar
